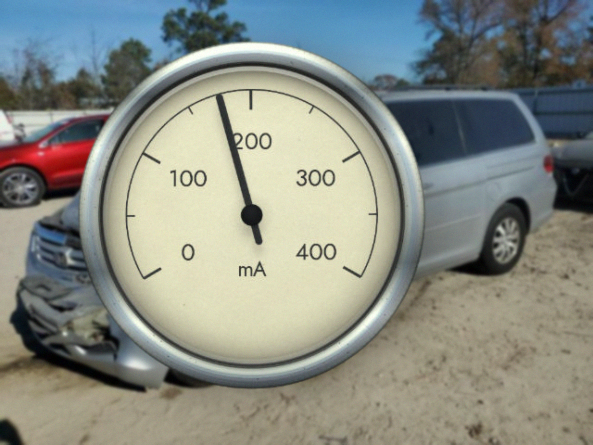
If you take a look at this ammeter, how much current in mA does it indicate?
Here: 175 mA
